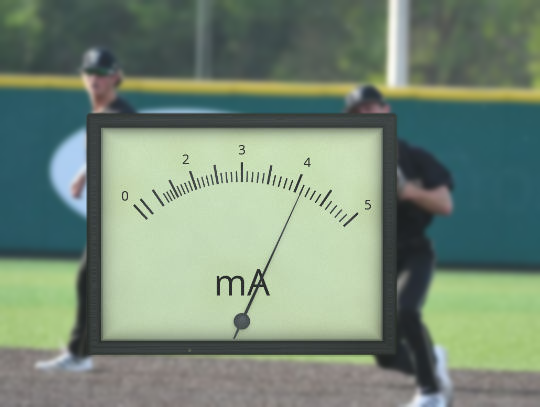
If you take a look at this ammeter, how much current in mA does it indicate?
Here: 4.1 mA
